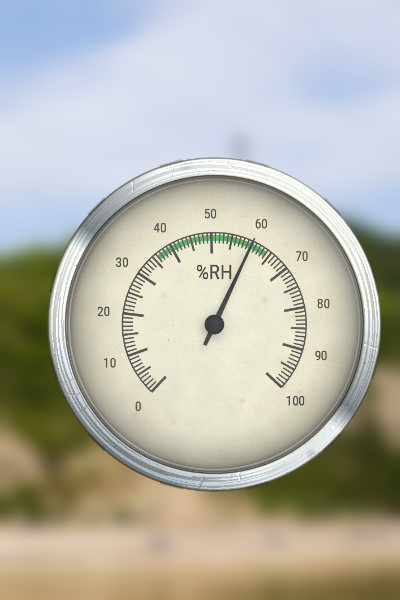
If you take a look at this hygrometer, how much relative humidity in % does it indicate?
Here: 60 %
